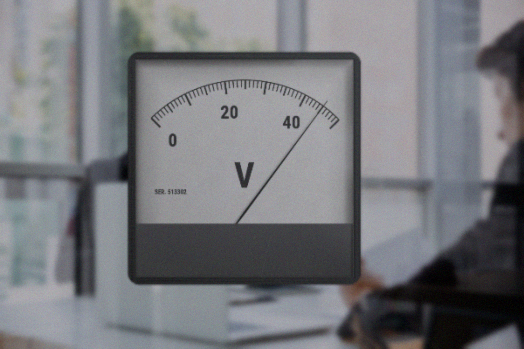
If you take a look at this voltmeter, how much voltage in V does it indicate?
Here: 45 V
